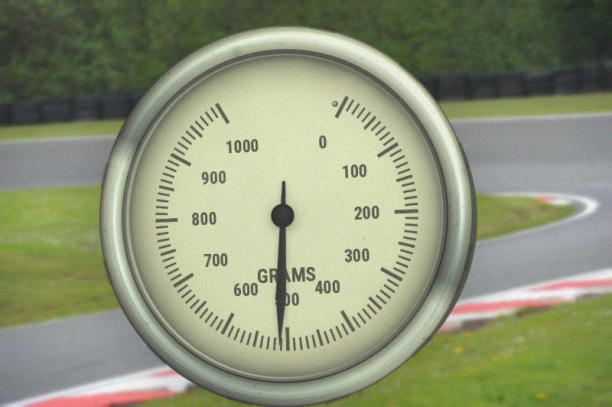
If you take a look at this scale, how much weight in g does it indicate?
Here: 510 g
